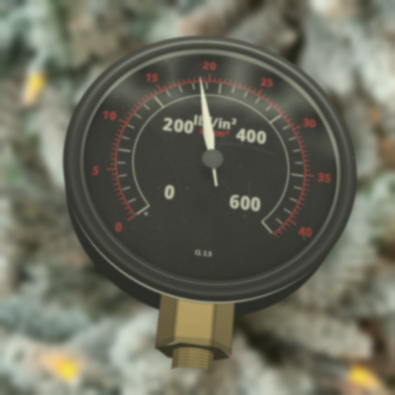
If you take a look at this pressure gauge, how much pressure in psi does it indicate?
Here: 270 psi
